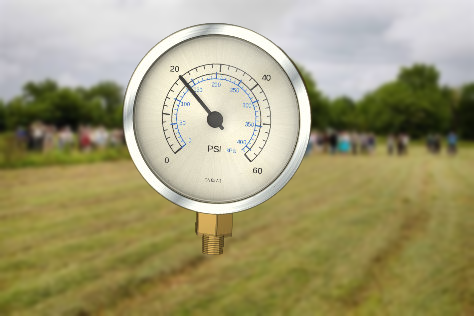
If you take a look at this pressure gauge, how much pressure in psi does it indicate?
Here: 20 psi
